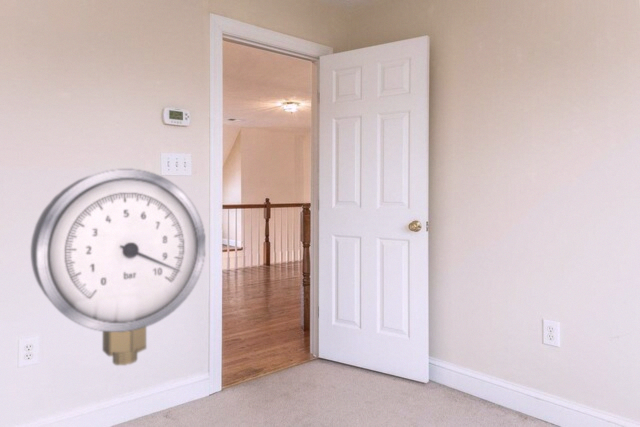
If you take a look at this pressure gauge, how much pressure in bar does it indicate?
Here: 9.5 bar
